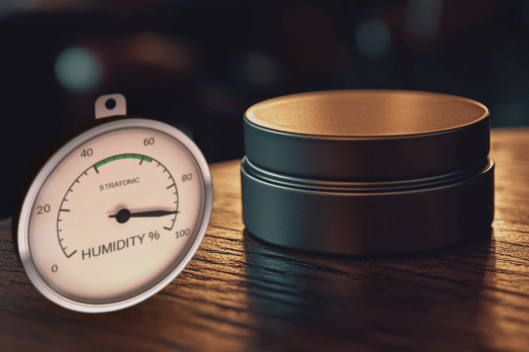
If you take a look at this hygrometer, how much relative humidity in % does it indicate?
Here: 92 %
